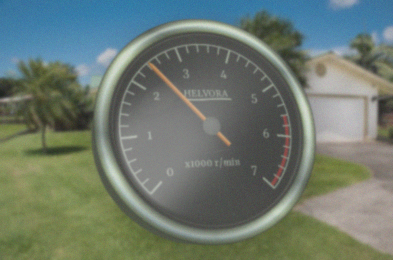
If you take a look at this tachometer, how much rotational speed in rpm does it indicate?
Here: 2400 rpm
